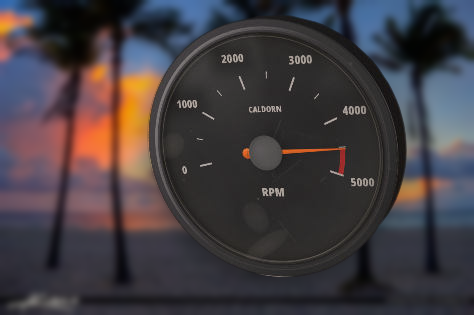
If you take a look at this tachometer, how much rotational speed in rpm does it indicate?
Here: 4500 rpm
